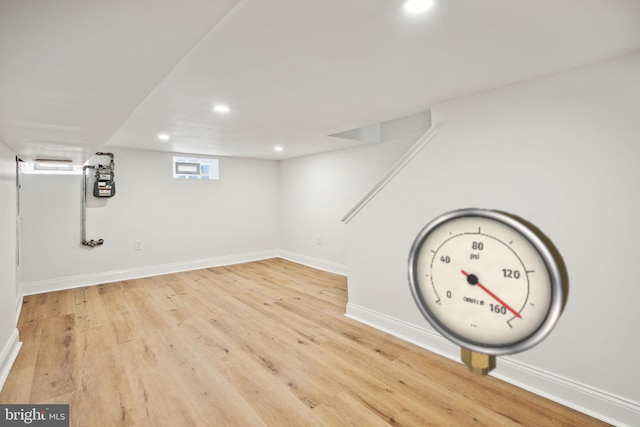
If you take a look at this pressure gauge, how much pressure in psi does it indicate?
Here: 150 psi
